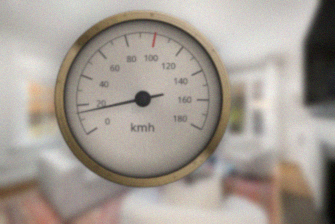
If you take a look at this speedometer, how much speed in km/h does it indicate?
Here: 15 km/h
